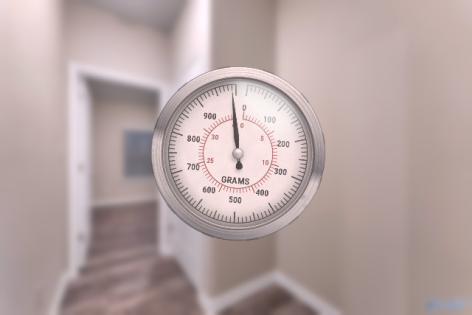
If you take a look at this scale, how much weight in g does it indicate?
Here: 990 g
